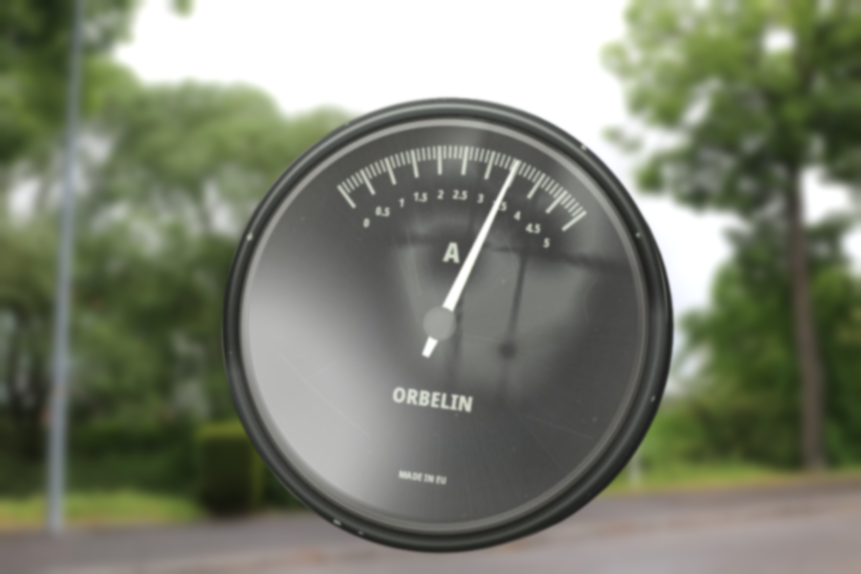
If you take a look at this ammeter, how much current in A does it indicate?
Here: 3.5 A
